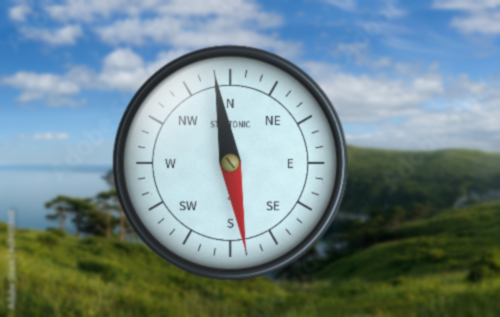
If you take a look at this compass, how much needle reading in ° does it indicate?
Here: 170 °
